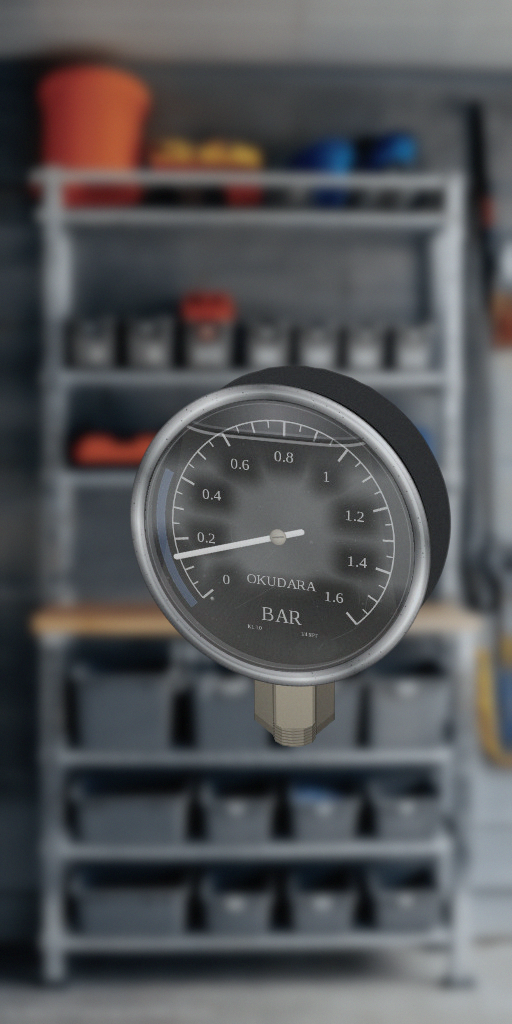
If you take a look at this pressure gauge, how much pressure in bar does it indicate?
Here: 0.15 bar
